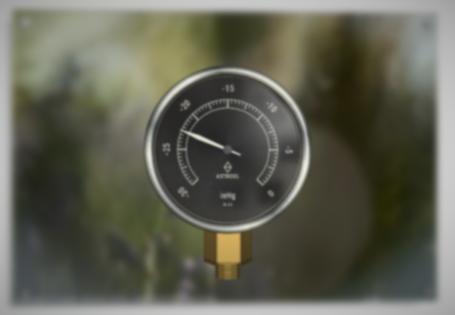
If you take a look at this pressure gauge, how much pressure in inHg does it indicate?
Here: -22.5 inHg
